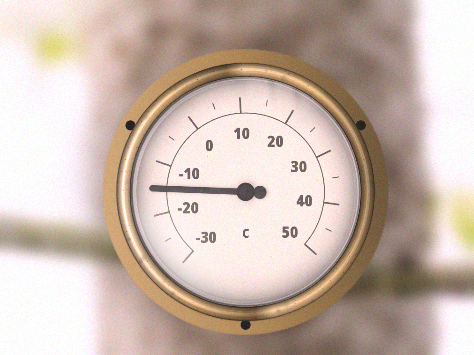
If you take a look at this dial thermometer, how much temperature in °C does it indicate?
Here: -15 °C
